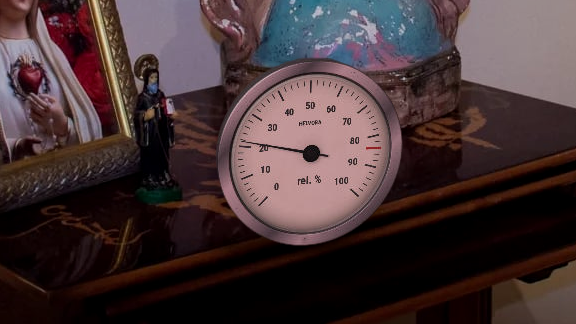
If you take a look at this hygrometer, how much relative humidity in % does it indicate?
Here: 22 %
